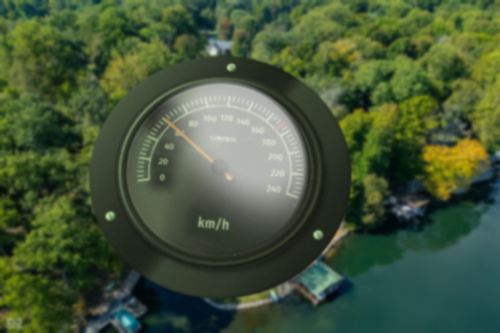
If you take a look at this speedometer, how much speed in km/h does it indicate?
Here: 60 km/h
